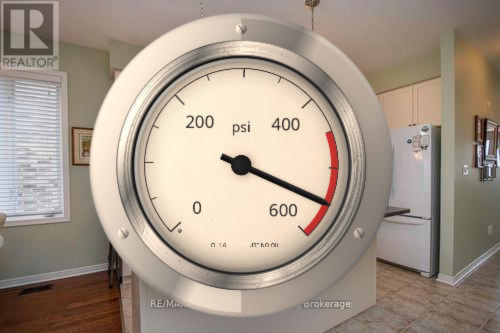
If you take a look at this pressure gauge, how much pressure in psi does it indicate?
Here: 550 psi
